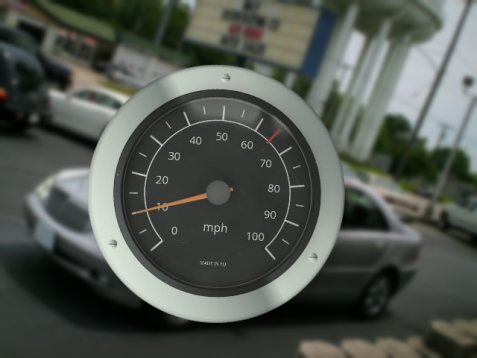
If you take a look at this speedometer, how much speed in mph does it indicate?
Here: 10 mph
